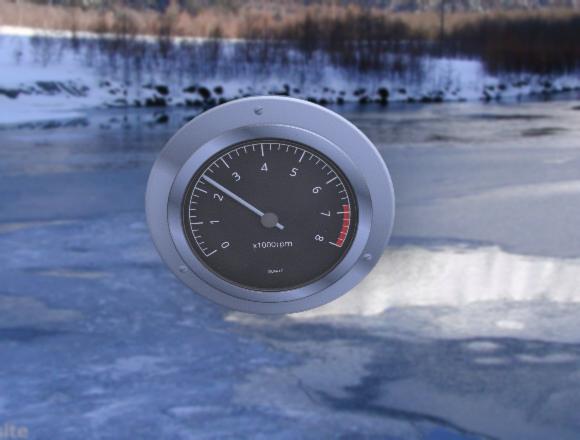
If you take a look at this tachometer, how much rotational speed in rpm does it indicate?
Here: 2400 rpm
